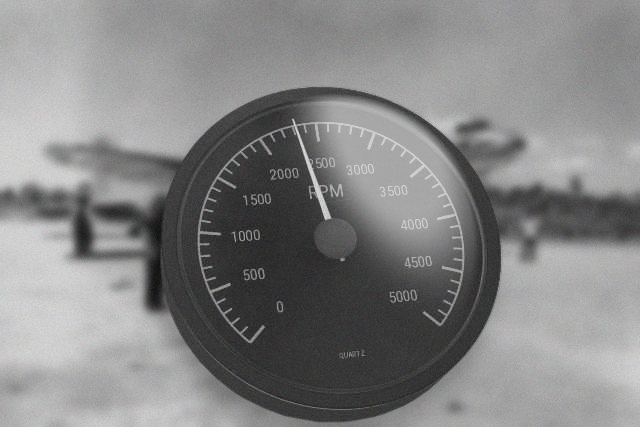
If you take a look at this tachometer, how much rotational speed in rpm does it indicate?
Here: 2300 rpm
